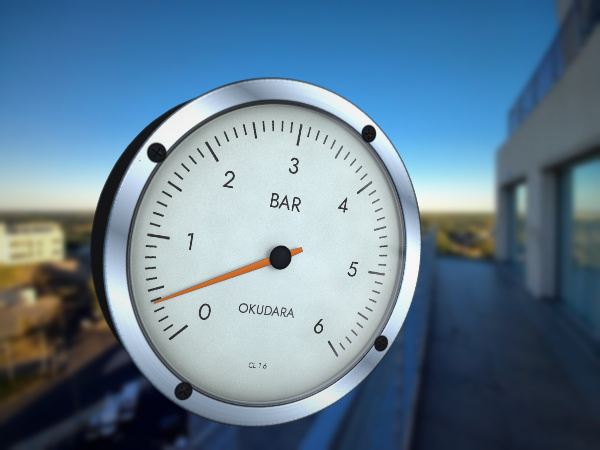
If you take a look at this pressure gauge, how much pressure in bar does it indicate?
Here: 0.4 bar
